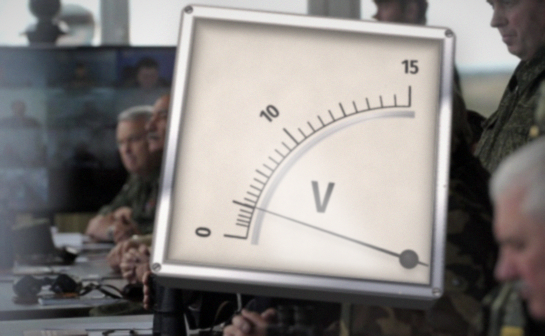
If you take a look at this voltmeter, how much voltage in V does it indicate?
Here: 5 V
